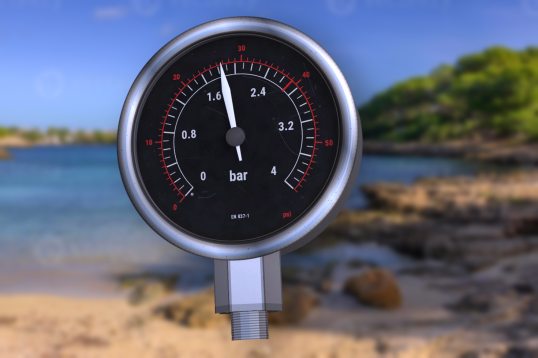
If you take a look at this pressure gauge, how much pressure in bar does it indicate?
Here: 1.85 bar
